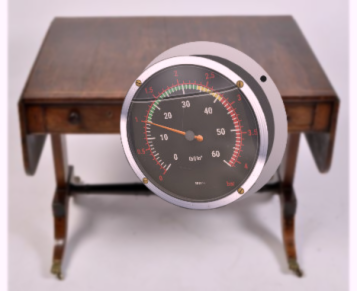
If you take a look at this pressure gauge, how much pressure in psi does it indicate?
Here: 15 psi
